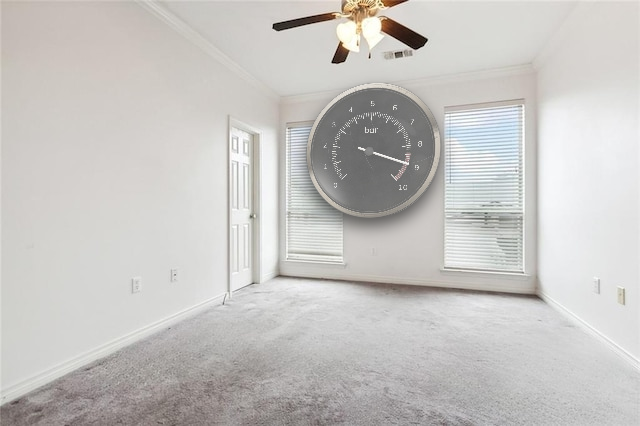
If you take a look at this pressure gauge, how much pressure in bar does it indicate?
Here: 9 bar
